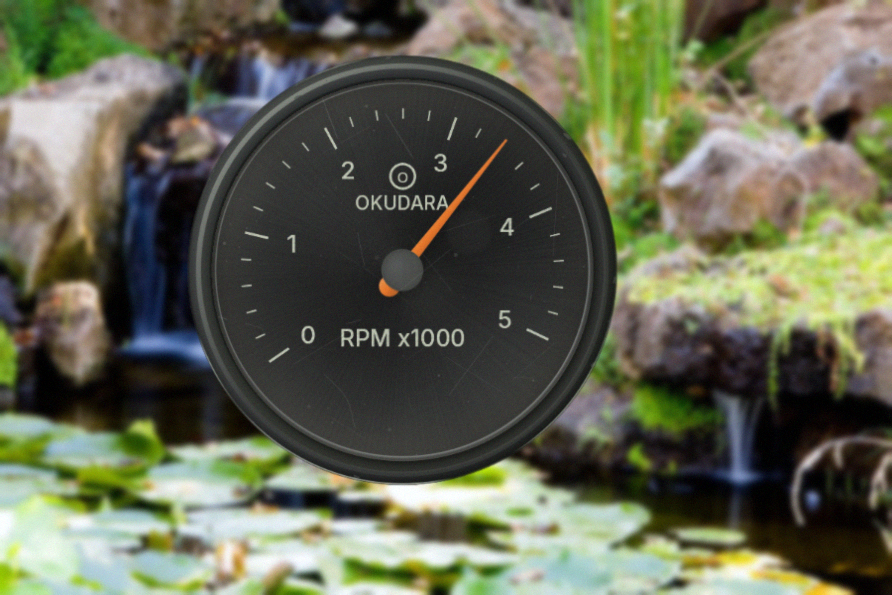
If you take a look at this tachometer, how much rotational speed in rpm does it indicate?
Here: 3400 rpm
